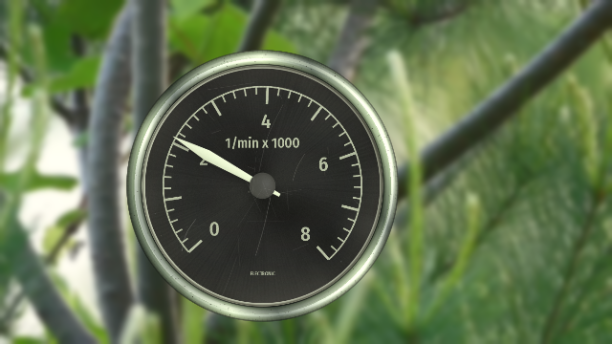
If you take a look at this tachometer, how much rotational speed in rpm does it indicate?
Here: 2100 rpm
